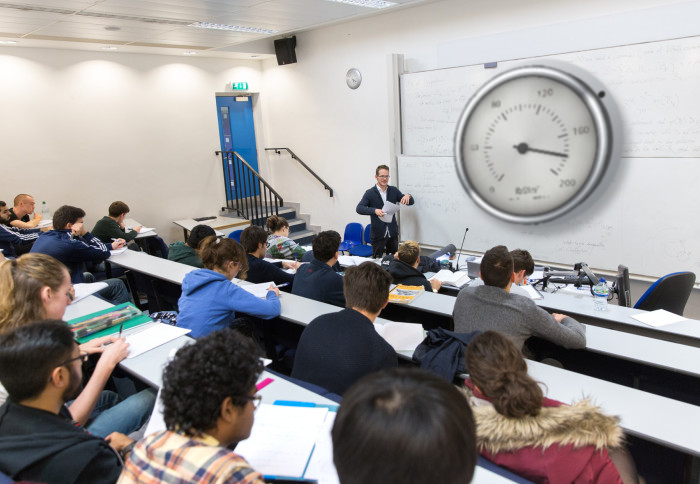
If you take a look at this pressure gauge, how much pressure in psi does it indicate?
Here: 180 psi
